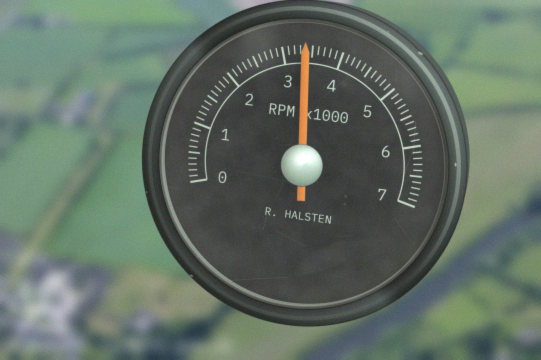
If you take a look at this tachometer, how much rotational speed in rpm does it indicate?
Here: 3400 rpm
